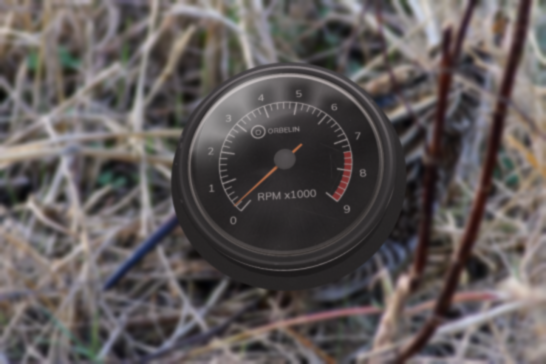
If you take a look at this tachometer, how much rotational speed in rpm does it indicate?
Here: 200 rpm
